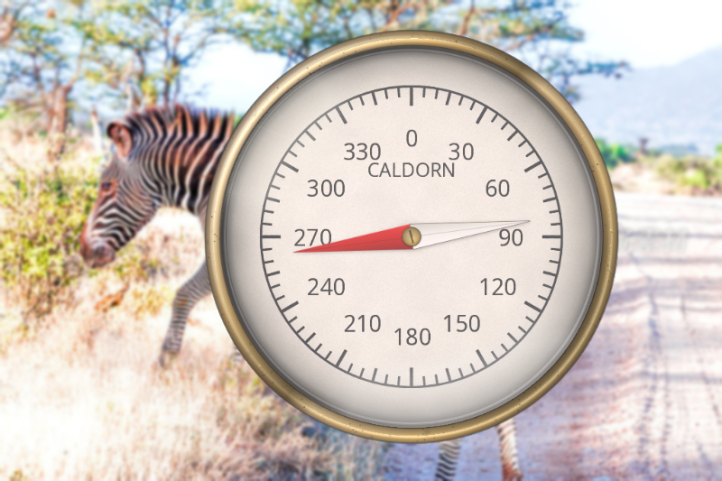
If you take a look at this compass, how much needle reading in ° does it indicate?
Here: 262.5 °
